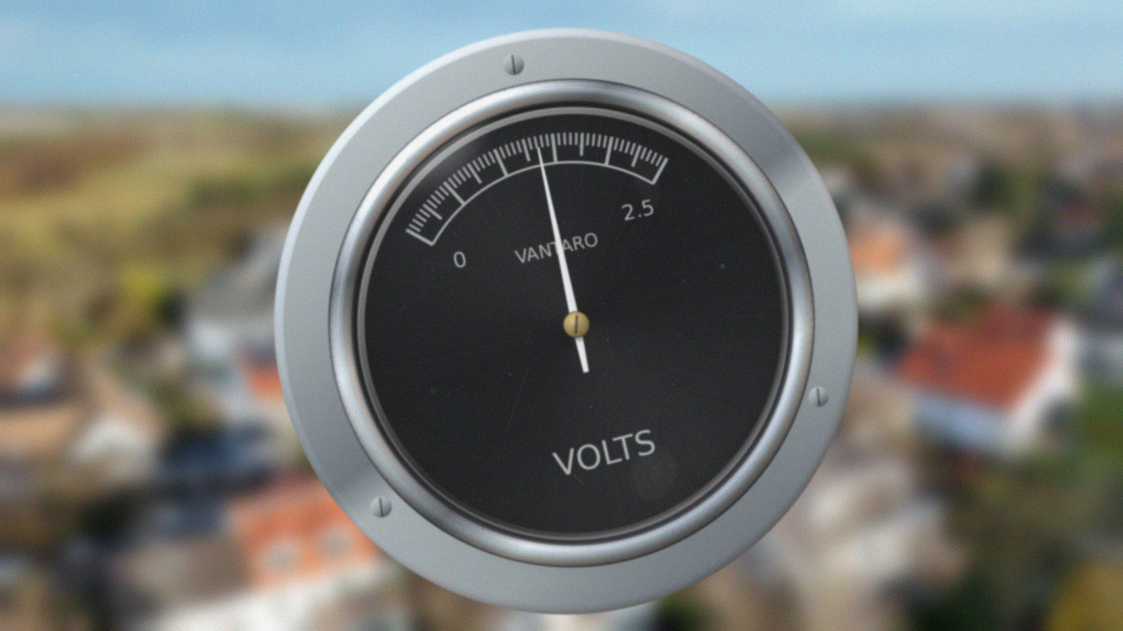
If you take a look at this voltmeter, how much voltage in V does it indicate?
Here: 1.35 V
